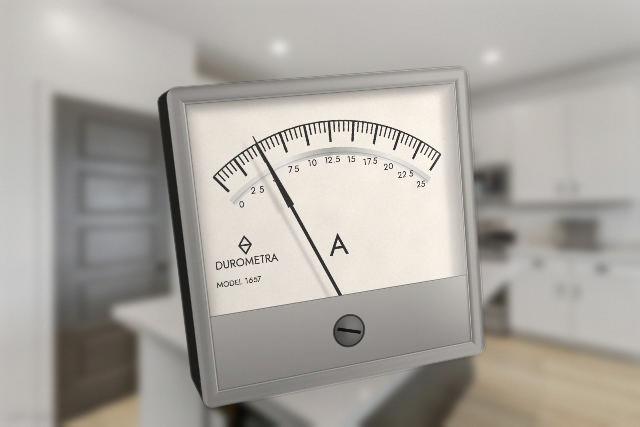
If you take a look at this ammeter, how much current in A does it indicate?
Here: 5 A
